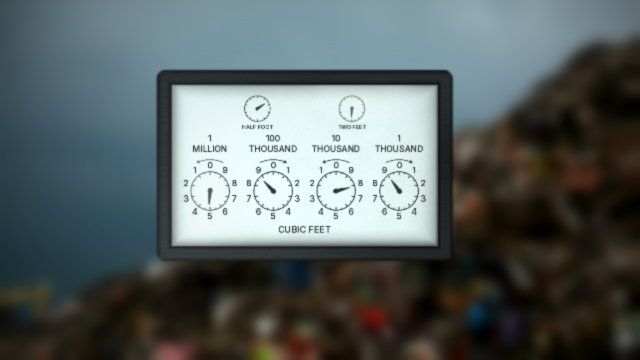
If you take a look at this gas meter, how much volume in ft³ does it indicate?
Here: 487900 ft³
